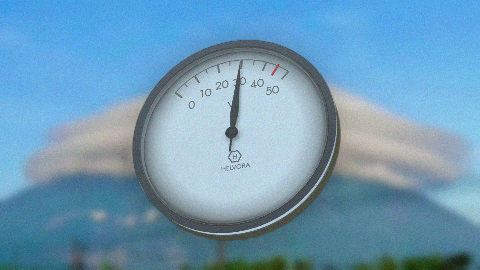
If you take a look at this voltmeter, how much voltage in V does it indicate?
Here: 30 V
